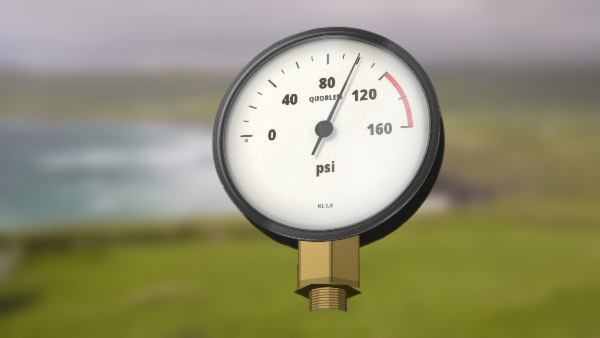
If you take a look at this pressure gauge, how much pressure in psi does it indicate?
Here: 100 psi
